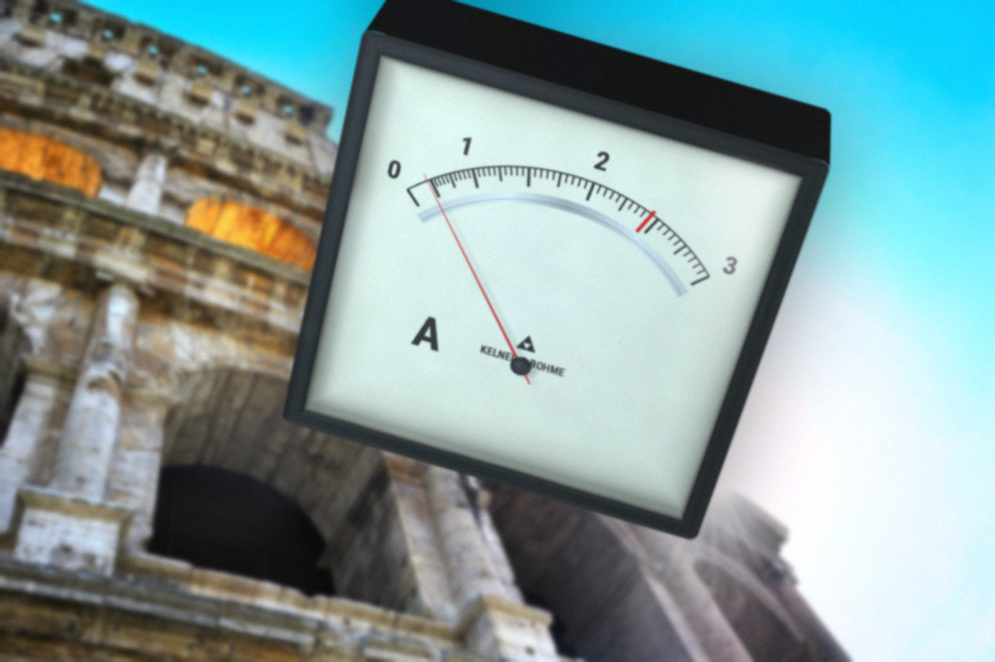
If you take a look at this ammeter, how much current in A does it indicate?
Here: 0.5 A
